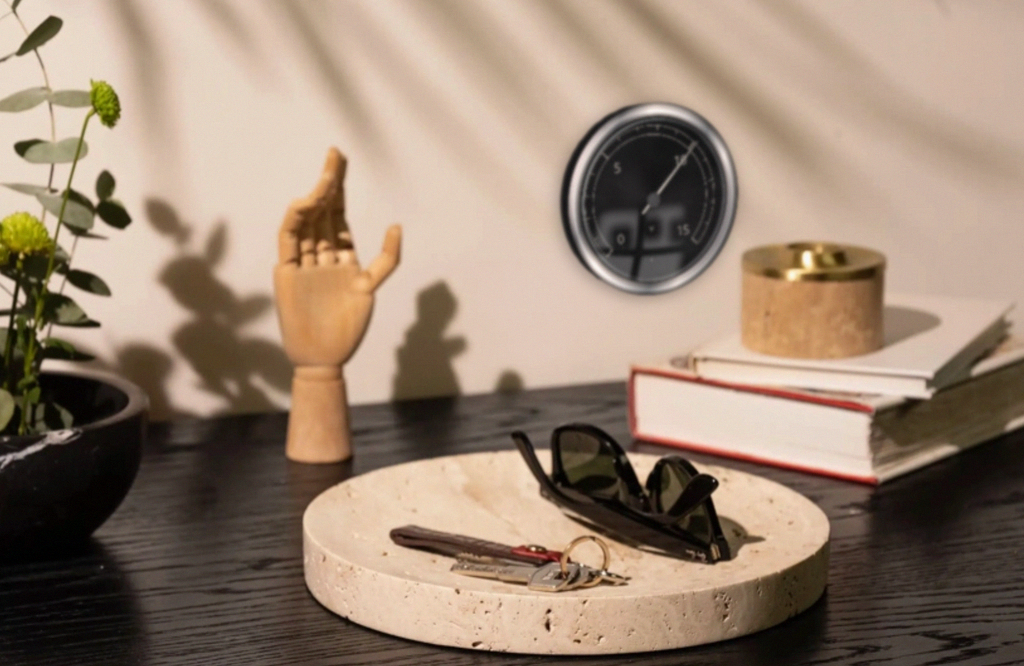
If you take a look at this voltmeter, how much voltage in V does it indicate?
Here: 10 V
